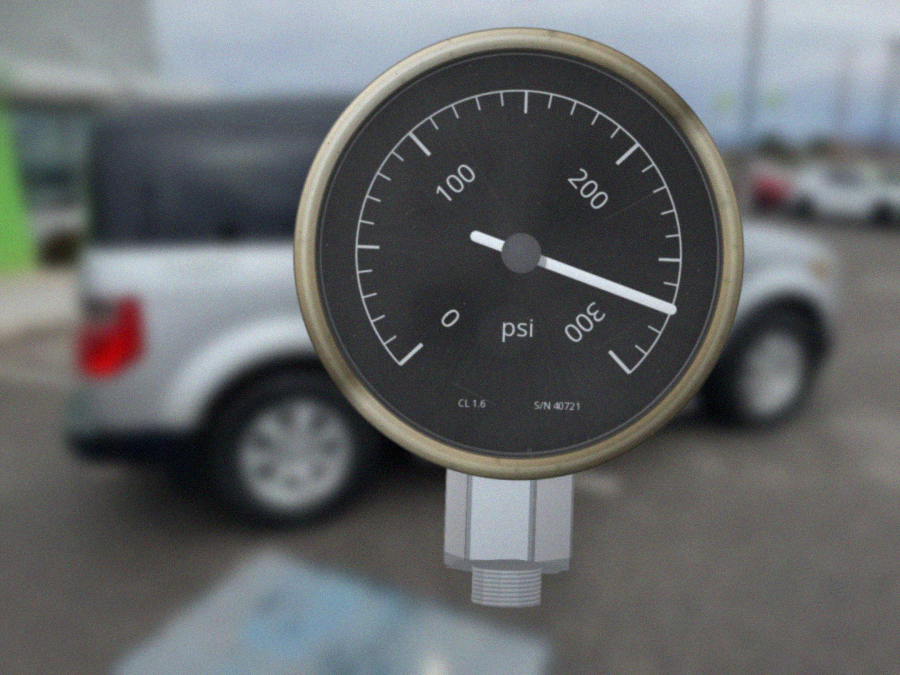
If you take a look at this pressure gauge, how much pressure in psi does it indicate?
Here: 270 psi
